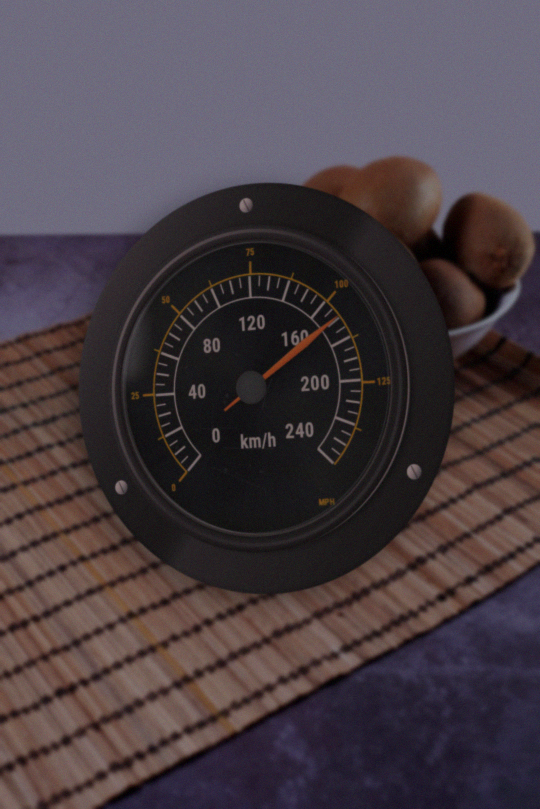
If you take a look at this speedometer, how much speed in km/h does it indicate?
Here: 170 km/h
